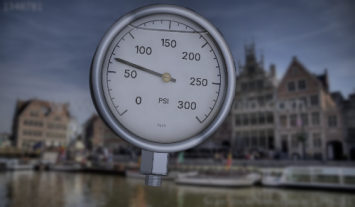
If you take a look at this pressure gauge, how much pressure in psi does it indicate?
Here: 65 psi
